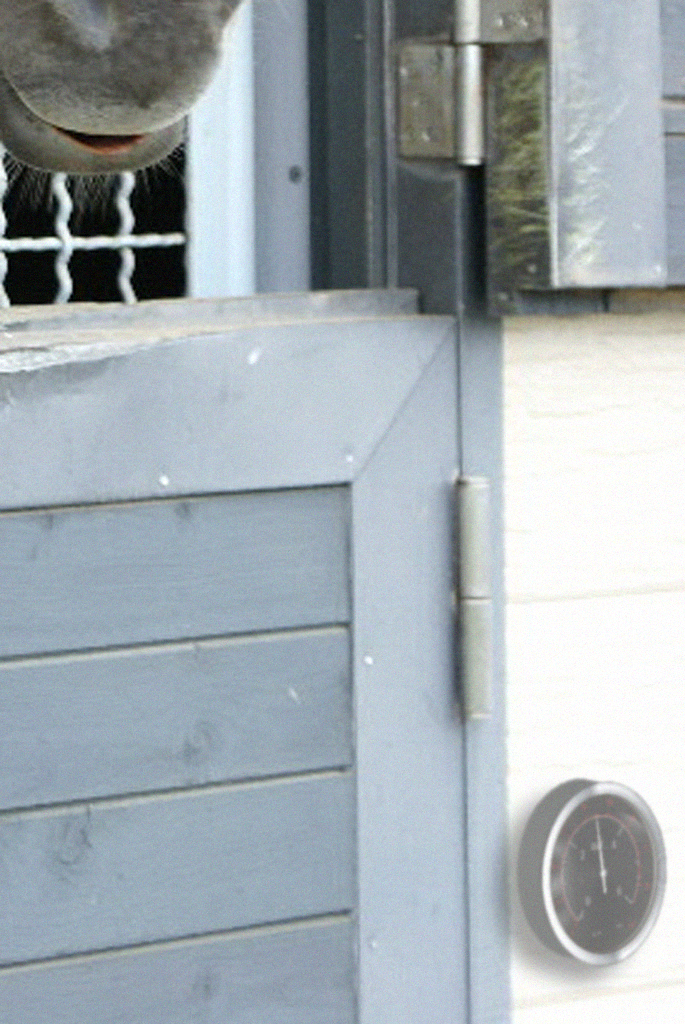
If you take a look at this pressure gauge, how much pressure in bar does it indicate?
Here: 3 bar
